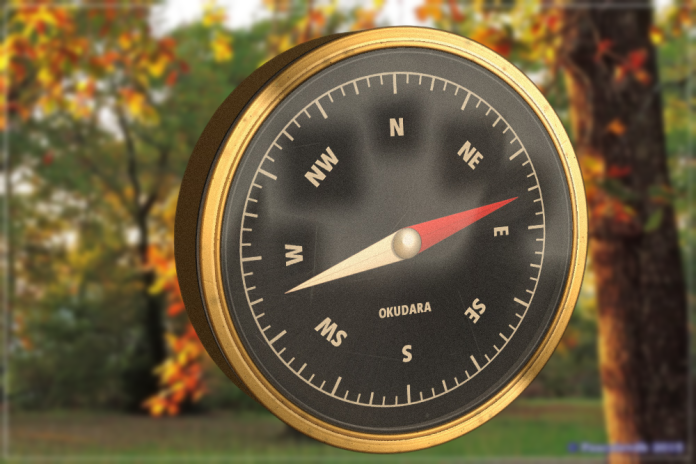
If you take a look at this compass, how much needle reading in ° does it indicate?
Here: 75 °
